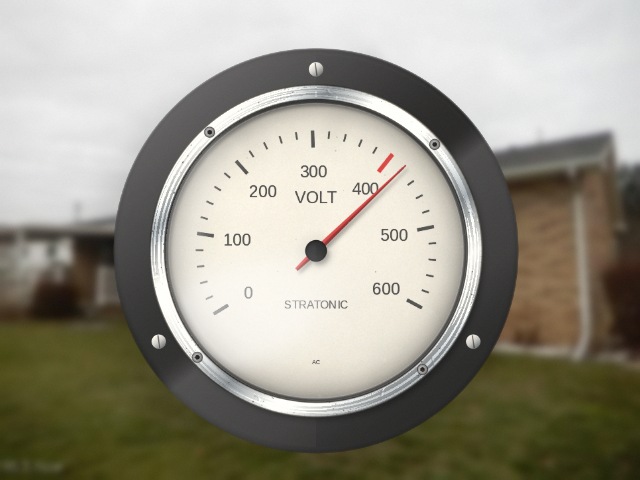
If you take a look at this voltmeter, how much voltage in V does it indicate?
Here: 420 V
